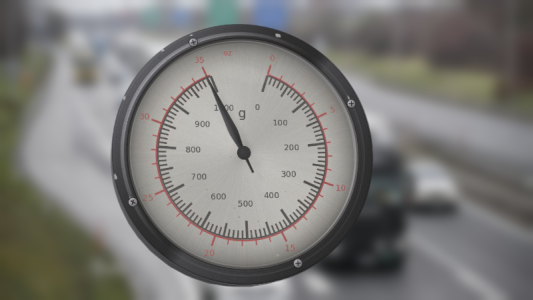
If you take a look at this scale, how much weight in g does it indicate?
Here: 990 g
